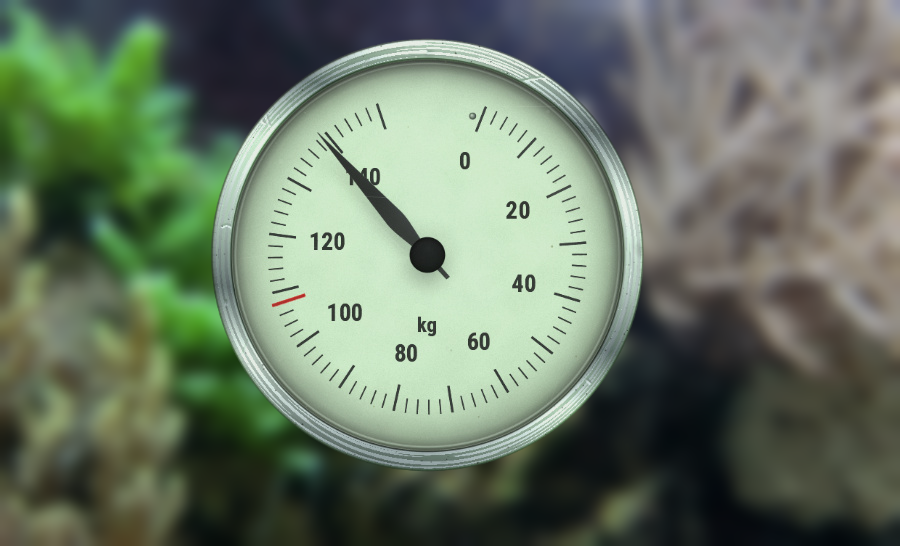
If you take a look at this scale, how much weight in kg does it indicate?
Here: 139 kg
